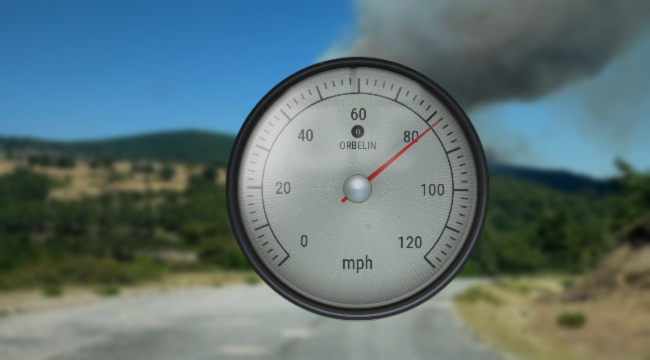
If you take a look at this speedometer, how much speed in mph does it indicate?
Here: 82 mph
